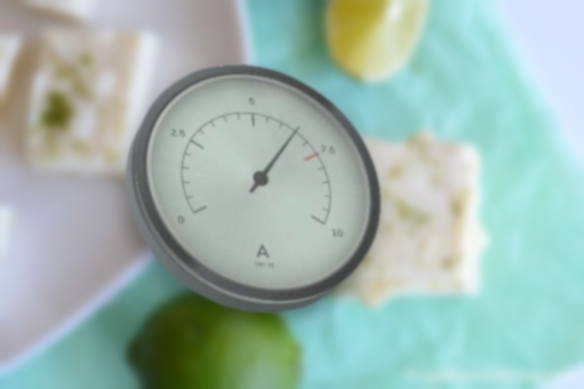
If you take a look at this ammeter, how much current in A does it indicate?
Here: 6.5 A
